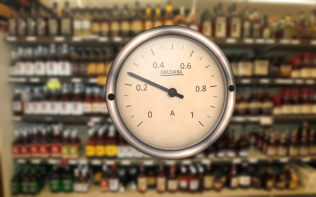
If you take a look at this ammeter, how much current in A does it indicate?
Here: 0.25 A
